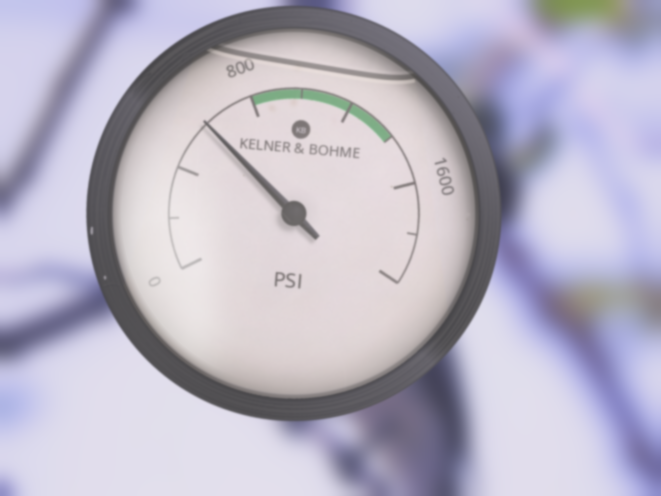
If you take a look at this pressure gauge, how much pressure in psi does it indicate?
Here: 600 psi
